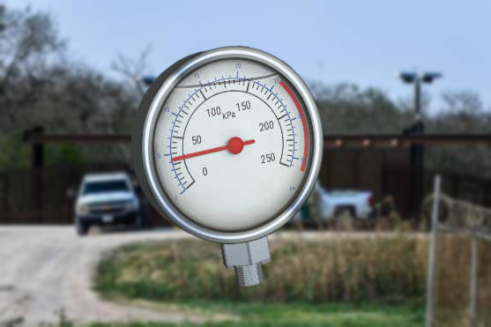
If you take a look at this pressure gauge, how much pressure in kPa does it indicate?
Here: 30 kPa
